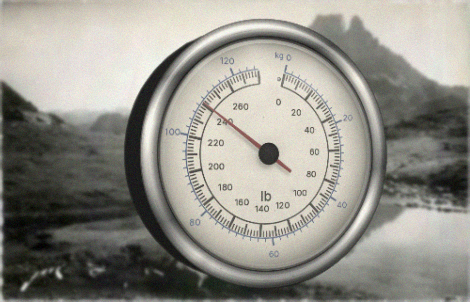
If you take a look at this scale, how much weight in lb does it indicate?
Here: 240 lb
